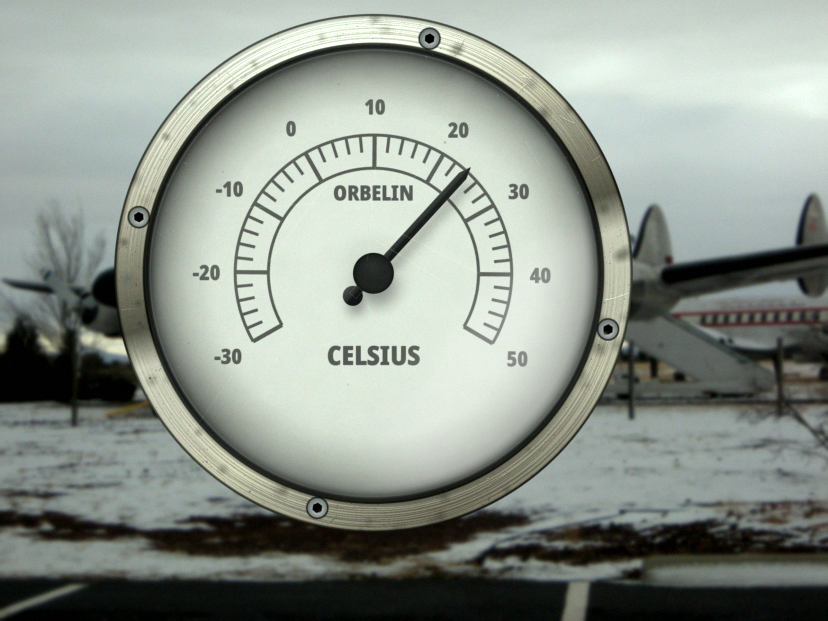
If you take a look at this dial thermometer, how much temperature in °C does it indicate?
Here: 24 °C
